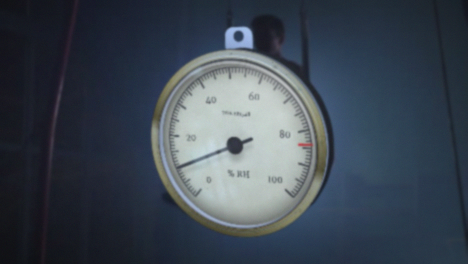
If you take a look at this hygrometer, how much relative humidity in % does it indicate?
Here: 10 %
